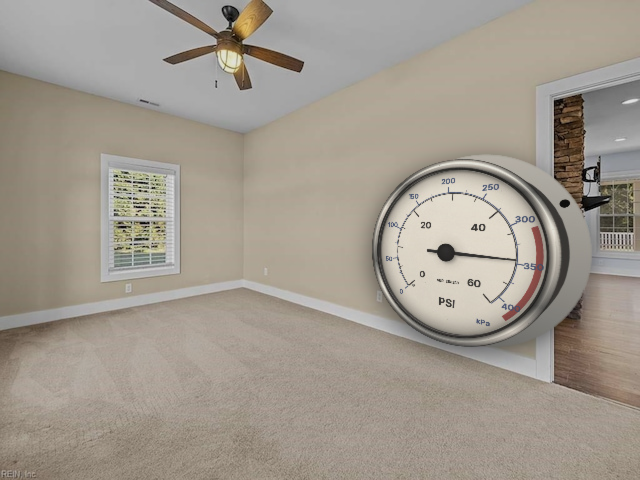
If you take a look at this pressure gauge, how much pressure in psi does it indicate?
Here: 50 psi
